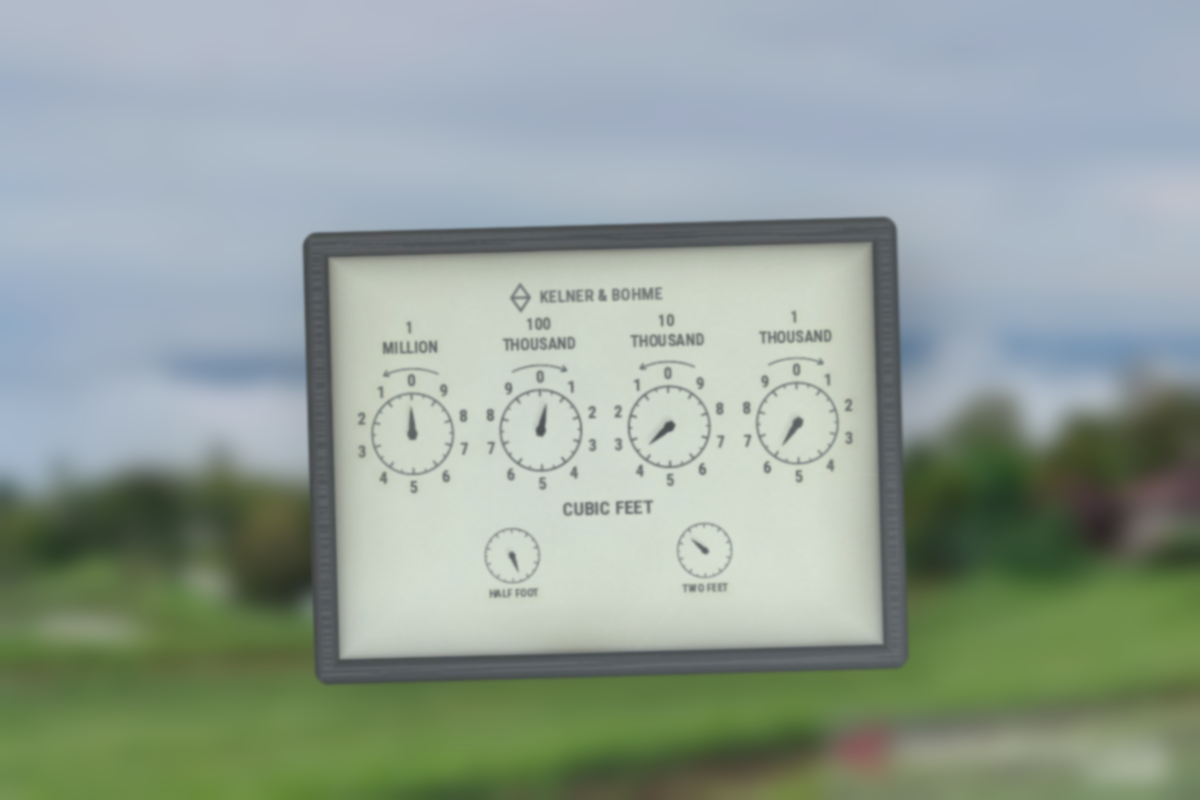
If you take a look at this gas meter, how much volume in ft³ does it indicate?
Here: 3600 ft³
